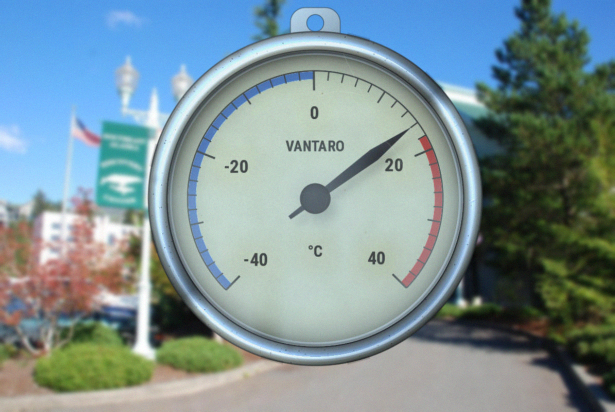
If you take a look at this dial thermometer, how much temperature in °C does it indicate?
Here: 16 °C
